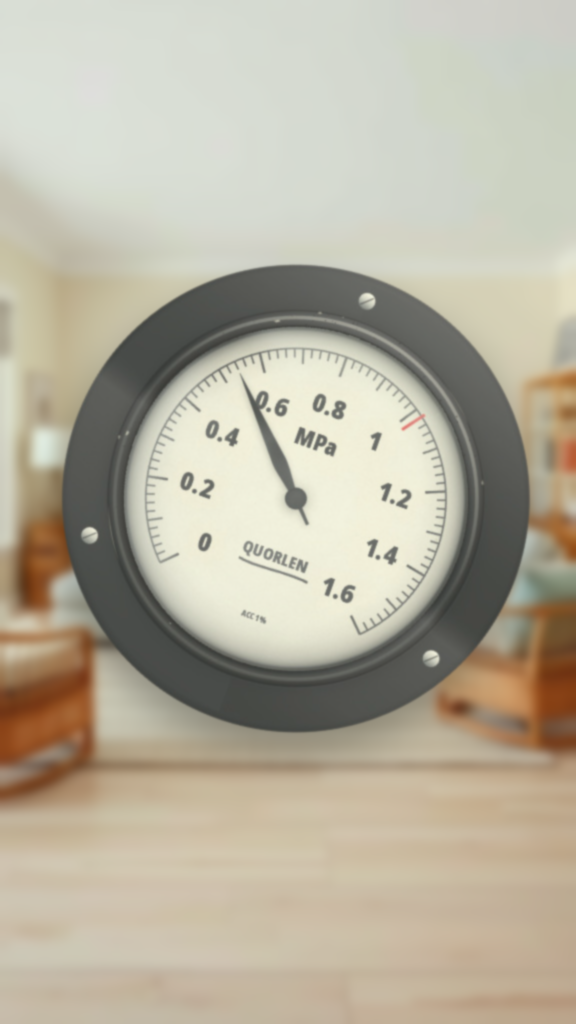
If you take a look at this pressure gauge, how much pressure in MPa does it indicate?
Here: 0.54 MPa
